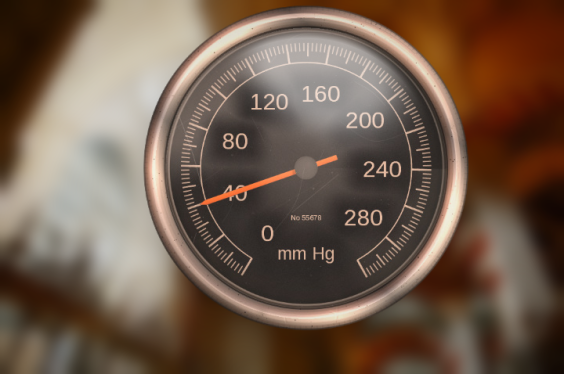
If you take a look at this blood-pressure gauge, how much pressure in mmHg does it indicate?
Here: 40 mmHg
